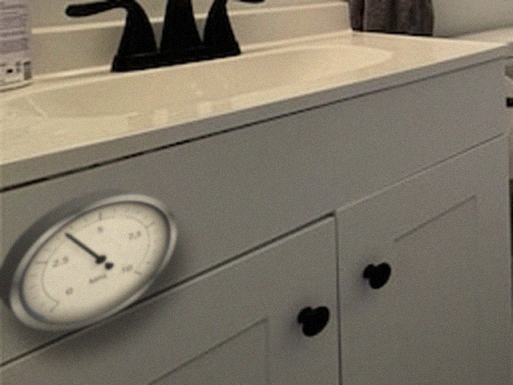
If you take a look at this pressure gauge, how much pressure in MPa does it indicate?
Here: 3.75 MPa
